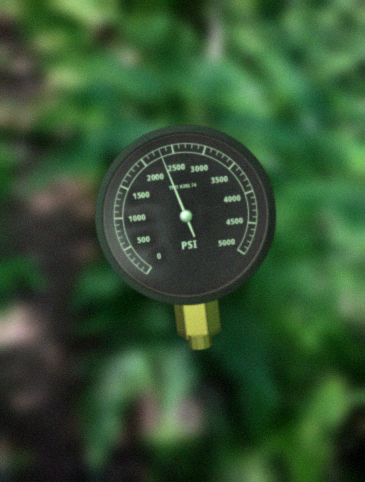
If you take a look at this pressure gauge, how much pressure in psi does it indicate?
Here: 2300 psi
